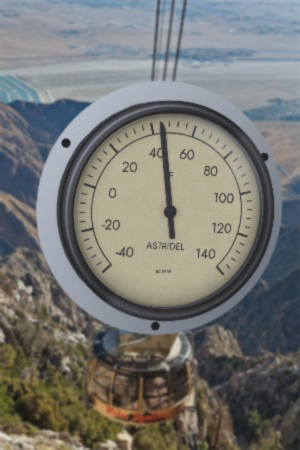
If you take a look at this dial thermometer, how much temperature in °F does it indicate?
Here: 44 °F
